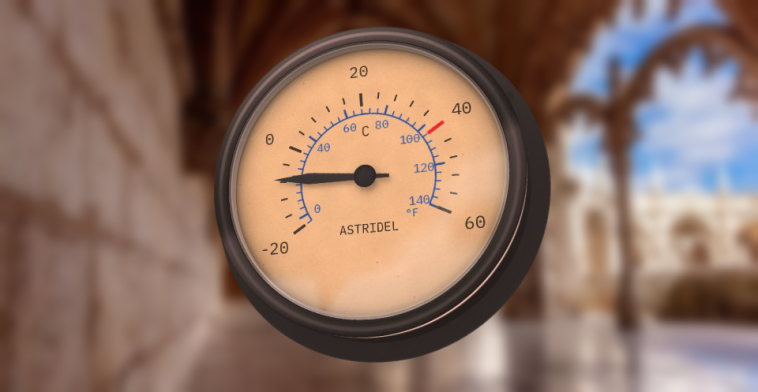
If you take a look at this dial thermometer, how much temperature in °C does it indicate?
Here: -8 °C
